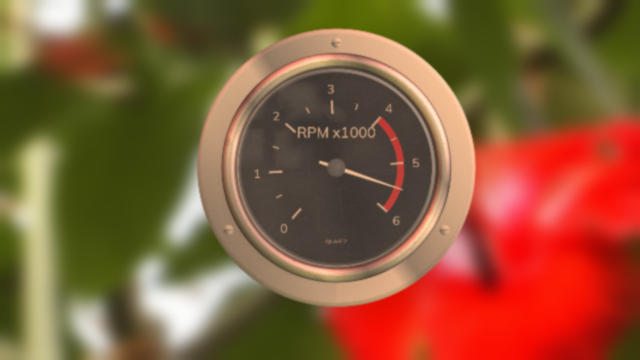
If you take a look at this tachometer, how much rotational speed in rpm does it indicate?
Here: 5500 rpm
